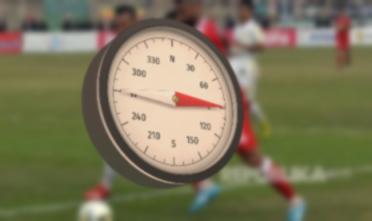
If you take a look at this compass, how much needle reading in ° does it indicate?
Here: 90 °
